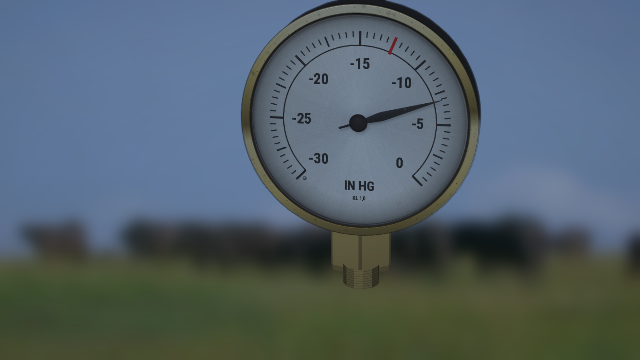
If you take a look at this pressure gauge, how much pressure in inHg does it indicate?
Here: -7 inHg
